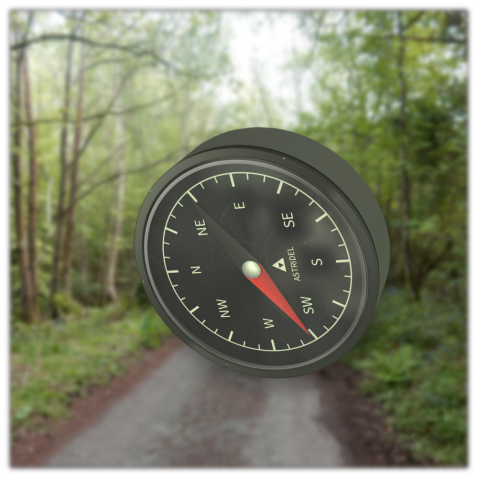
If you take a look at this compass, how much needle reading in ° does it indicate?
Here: 240 °
